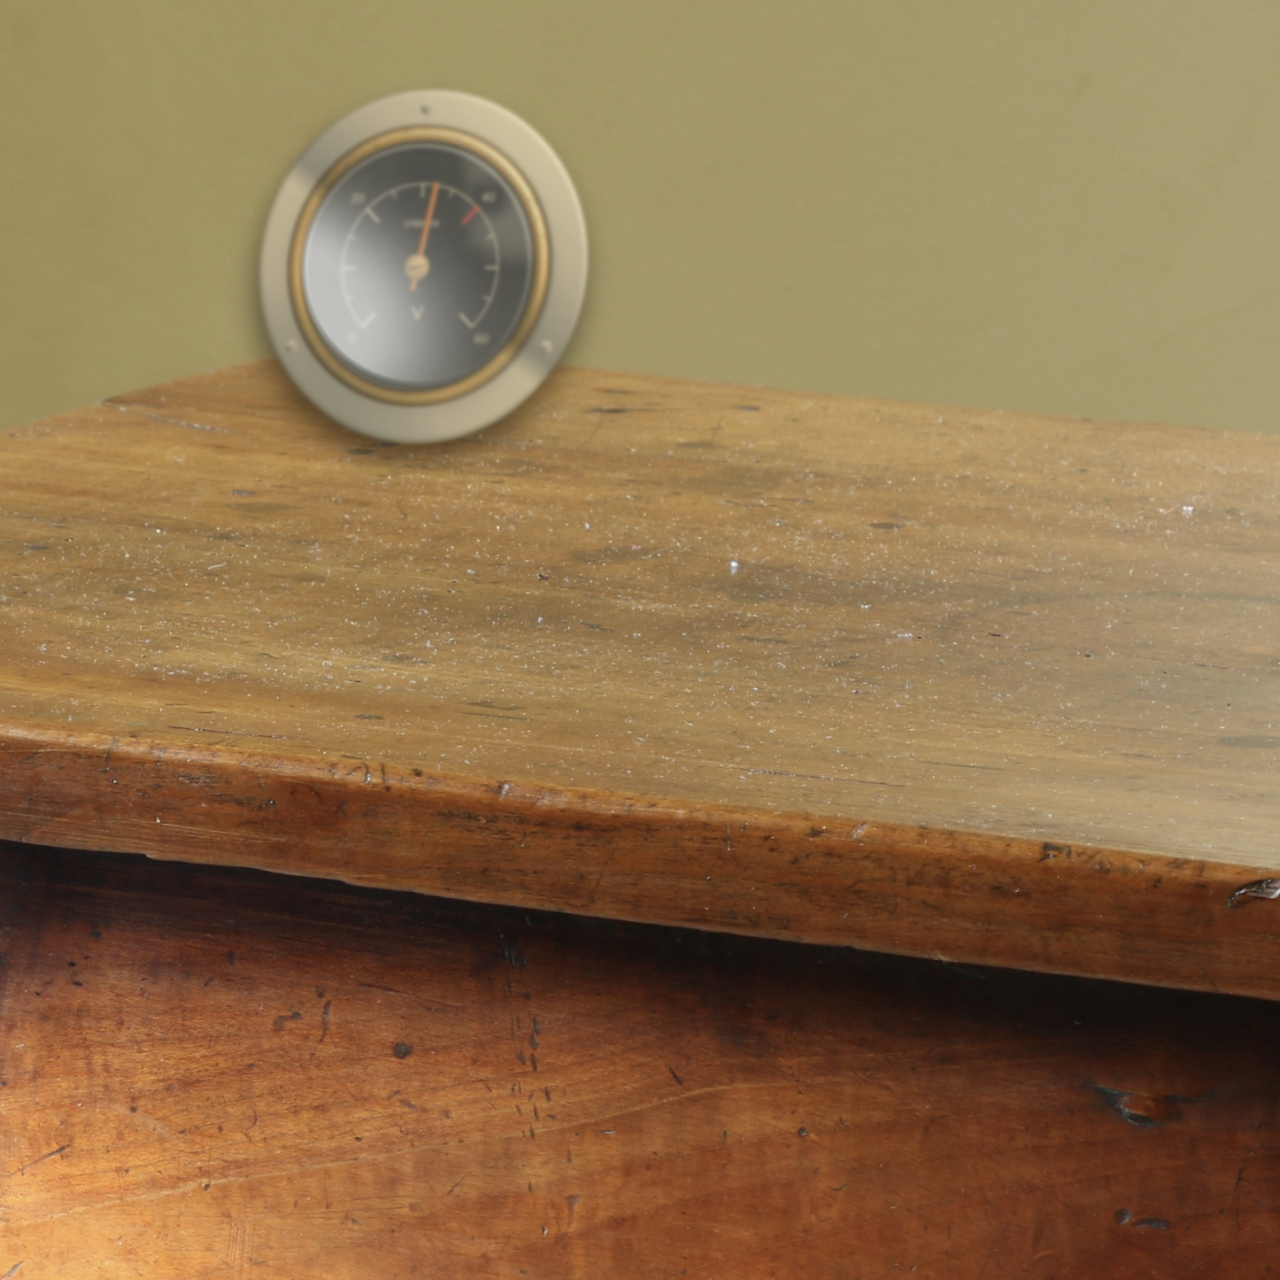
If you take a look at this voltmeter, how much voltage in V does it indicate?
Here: 32.5 V
